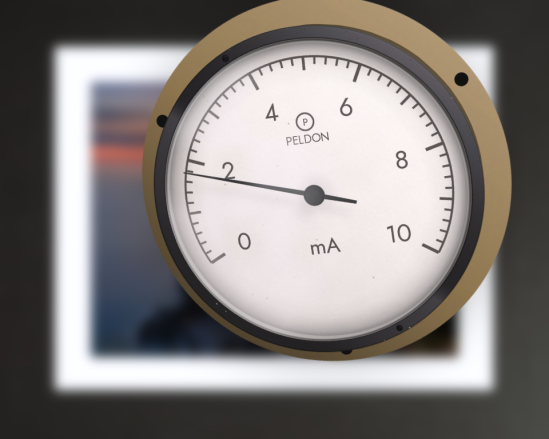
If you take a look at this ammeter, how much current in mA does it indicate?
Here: 1.8 mA
